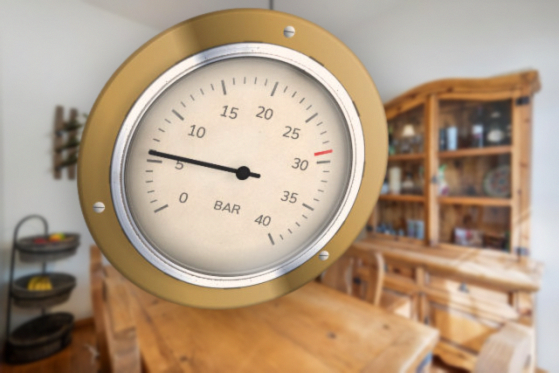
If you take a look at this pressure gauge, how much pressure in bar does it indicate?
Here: 6 bar
